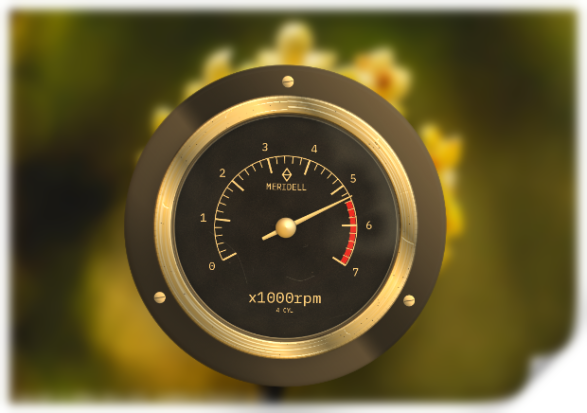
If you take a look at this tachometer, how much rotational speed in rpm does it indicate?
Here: 5300 rpm
